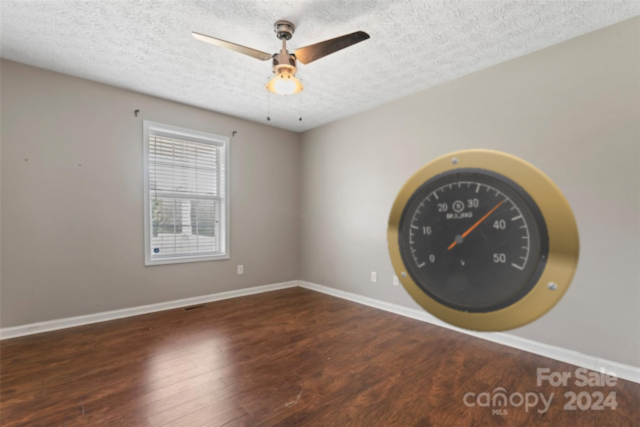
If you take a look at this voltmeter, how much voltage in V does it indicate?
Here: 36 V
